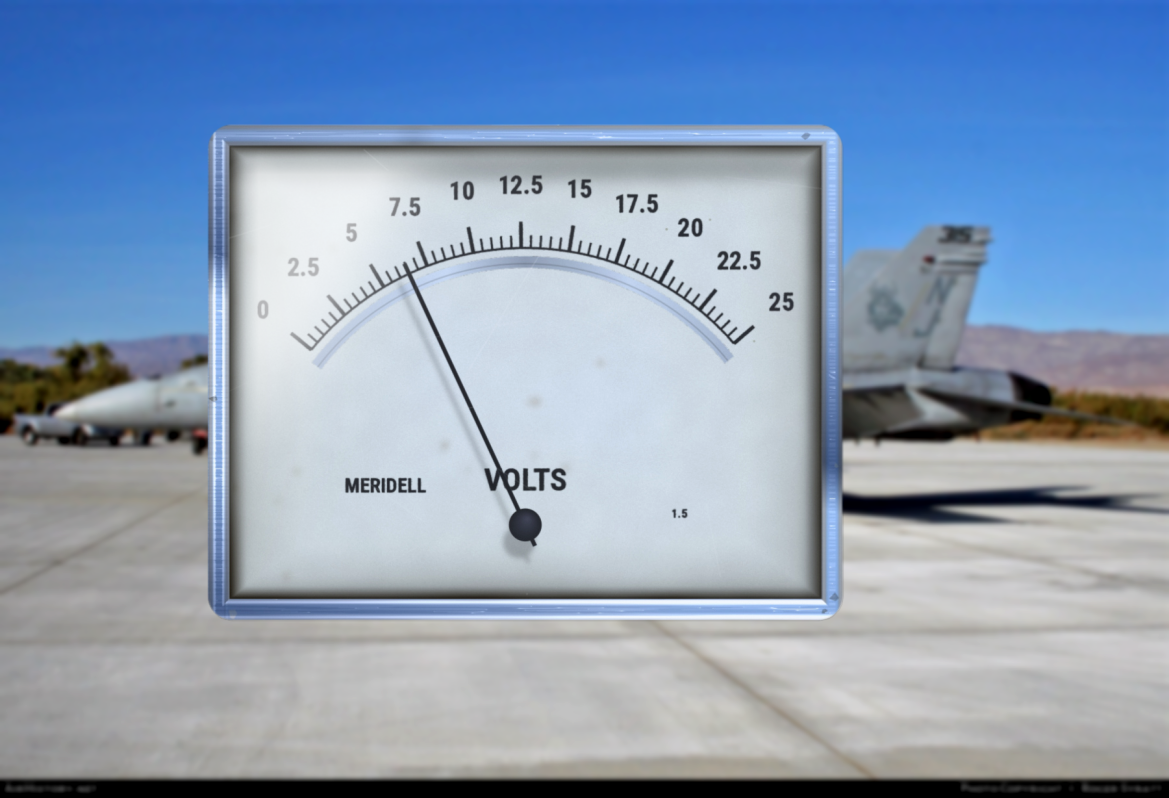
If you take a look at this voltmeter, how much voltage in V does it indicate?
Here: 6.5 V
